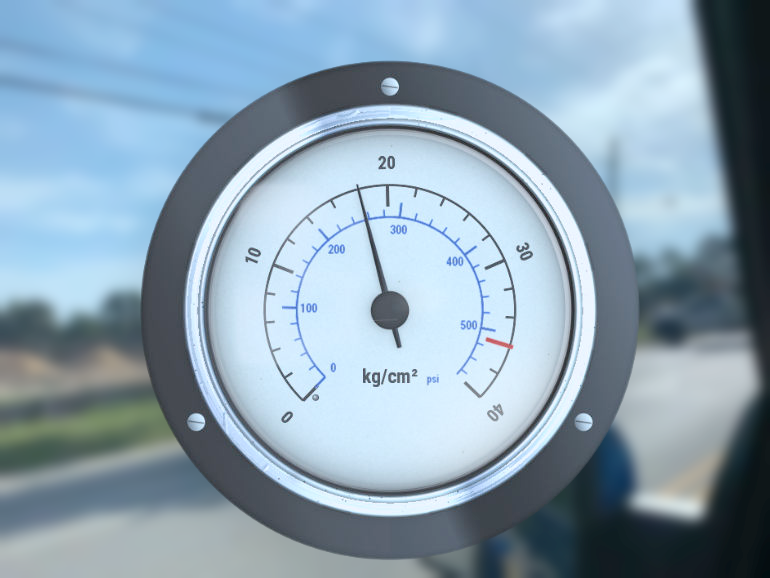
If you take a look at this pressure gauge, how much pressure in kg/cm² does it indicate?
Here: 18 kg/cm²
